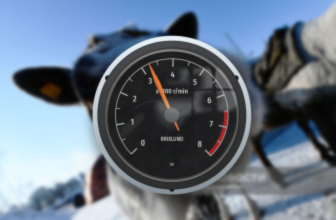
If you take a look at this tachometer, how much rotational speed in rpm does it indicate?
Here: 3250 rpm
